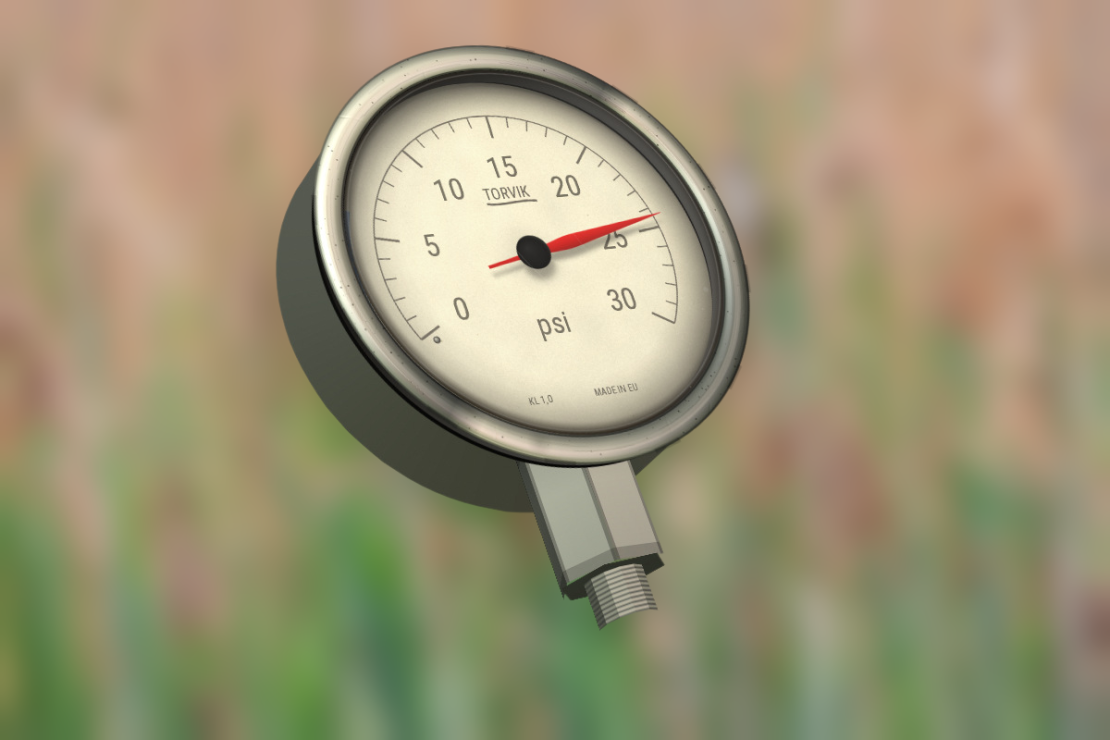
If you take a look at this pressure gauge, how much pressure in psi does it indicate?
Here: 24.5 psi
